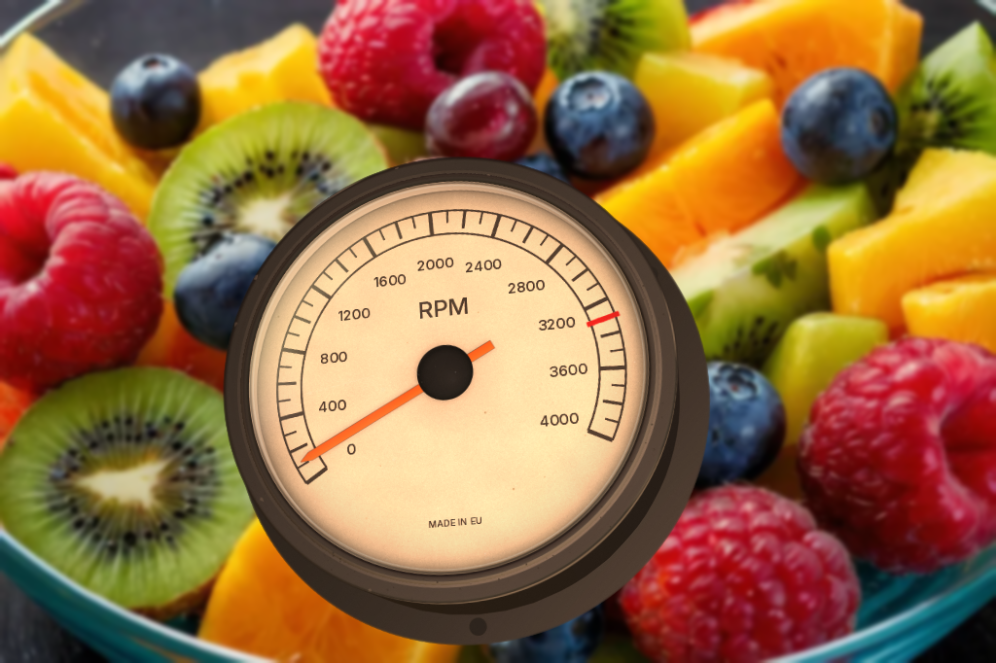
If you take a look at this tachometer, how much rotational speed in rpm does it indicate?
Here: 100 rpm
